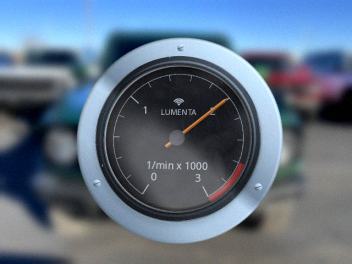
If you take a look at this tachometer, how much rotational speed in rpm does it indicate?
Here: 2000 rpm
